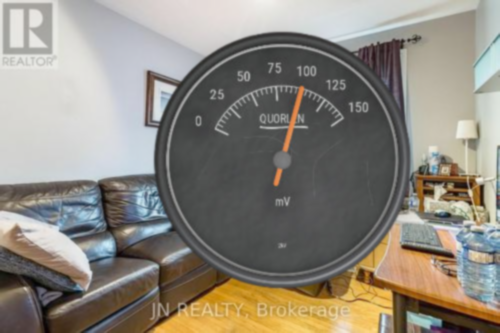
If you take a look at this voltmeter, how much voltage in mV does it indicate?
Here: 100 mV
